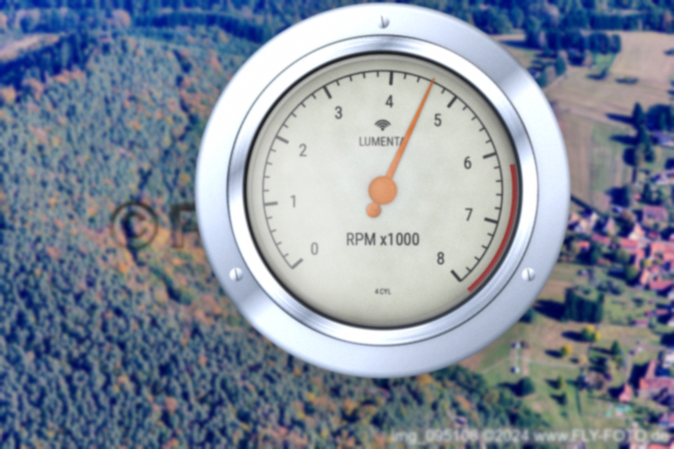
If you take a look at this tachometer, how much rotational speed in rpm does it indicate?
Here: 4600 rpm
